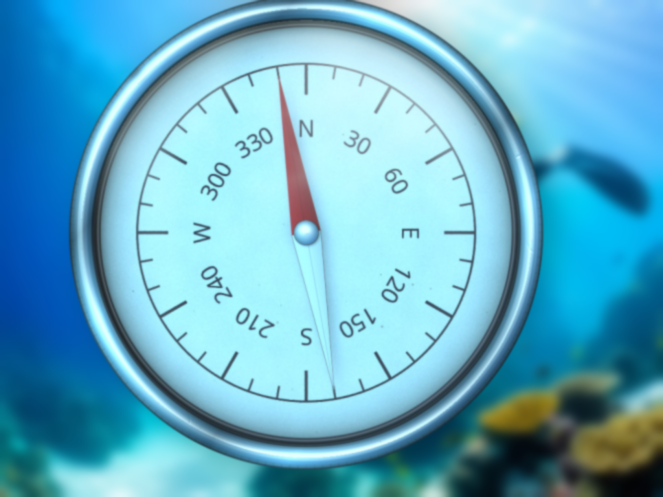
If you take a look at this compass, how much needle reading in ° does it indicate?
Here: 350 °
